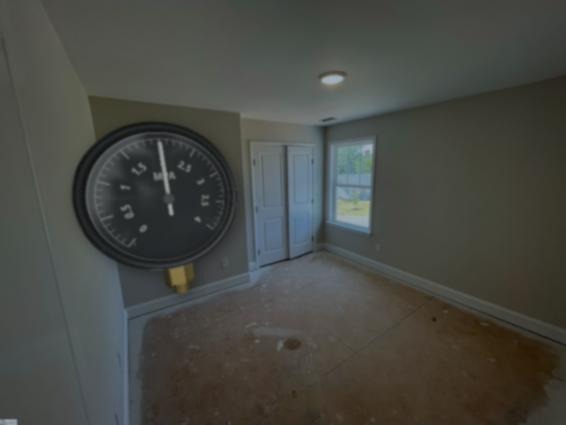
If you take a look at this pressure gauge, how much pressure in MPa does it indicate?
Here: 2 MPa
